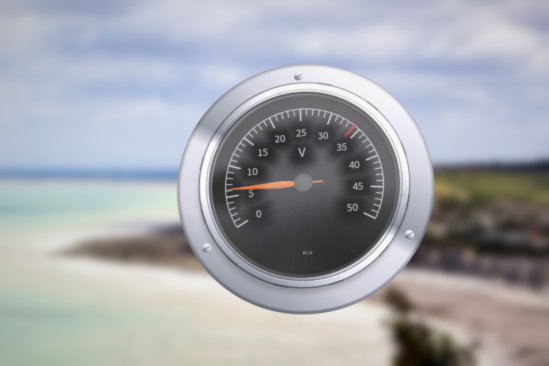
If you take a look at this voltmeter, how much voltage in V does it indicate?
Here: 6 V
